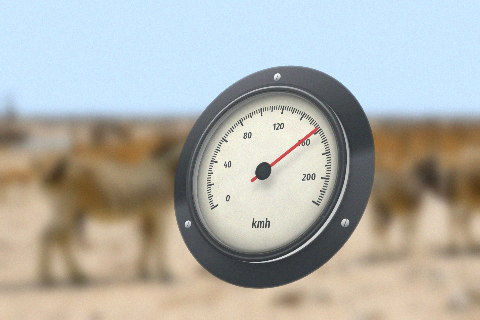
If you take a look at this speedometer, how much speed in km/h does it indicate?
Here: 160 km/h
